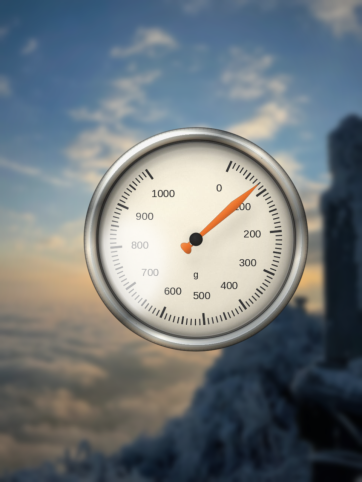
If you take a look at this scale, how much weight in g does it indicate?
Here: 80 g
